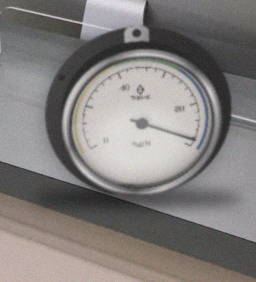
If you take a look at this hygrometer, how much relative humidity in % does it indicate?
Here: 96 %
